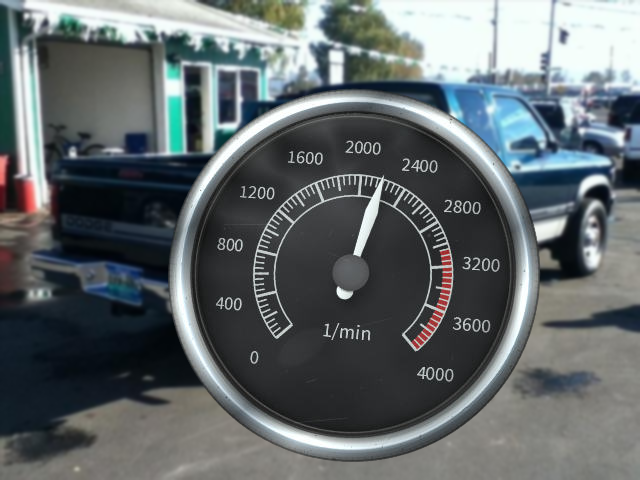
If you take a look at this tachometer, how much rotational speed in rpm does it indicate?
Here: 2200 rpm
